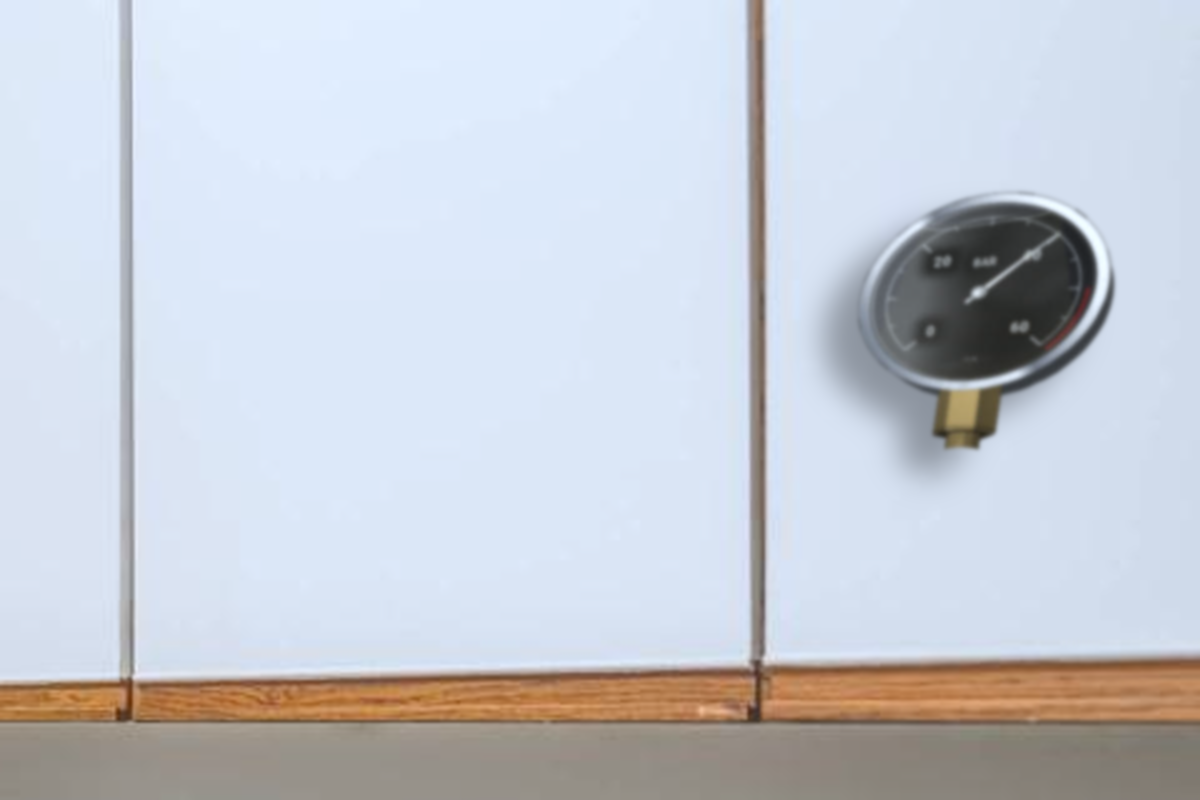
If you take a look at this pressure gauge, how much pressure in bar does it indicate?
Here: 40 bar
